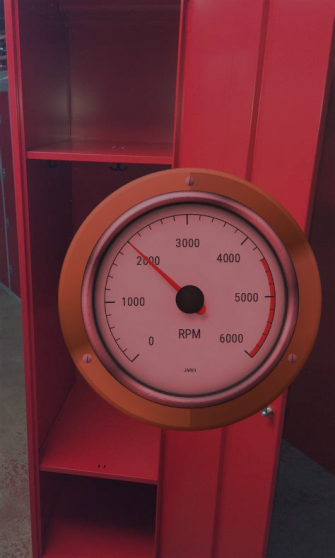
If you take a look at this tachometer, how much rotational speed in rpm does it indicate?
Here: 2000 rpm
